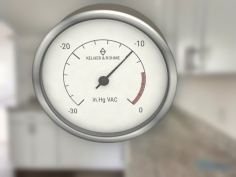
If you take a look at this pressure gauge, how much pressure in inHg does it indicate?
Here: -10 inHg
